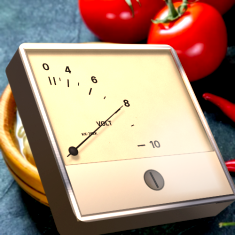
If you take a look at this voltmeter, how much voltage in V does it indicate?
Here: 8 V
